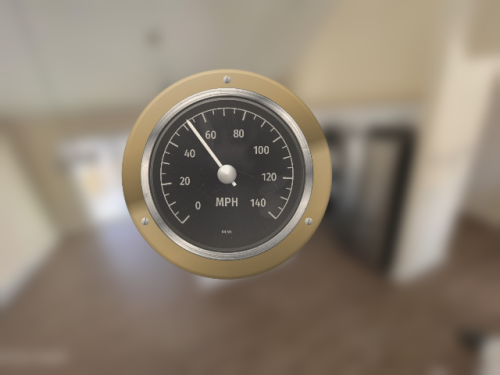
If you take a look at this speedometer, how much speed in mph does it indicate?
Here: 52.5 mph
